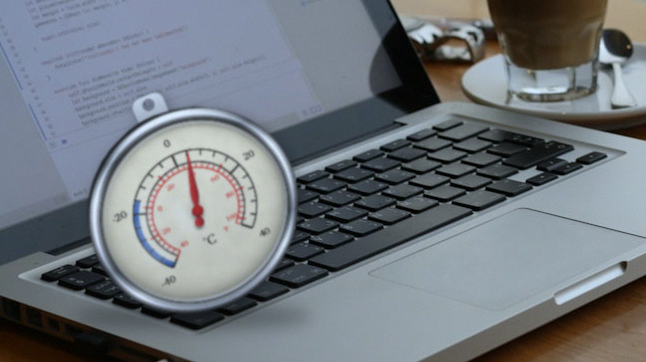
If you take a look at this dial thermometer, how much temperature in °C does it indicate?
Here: 4 °C
